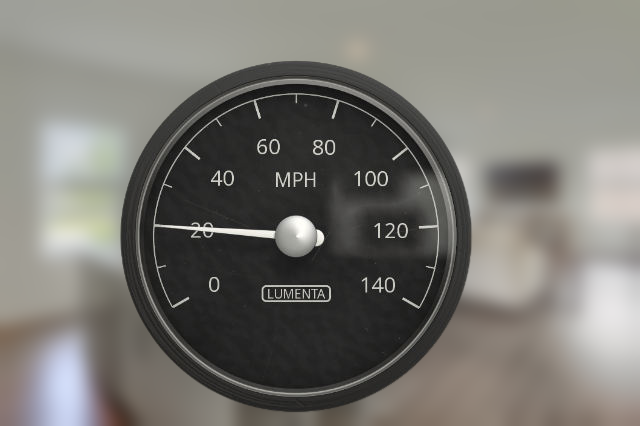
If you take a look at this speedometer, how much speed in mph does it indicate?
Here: 20 mph
